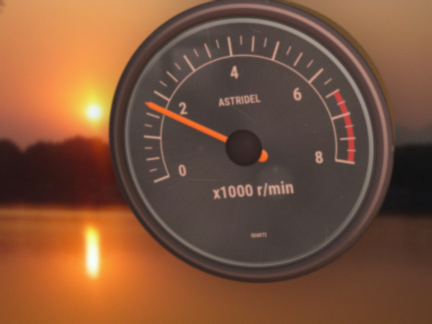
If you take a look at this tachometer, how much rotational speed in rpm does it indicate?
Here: 1750 rpm
